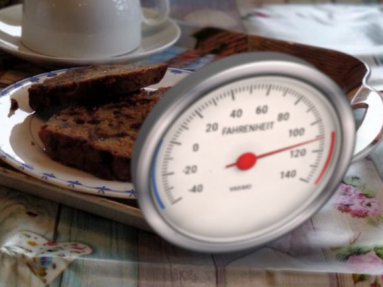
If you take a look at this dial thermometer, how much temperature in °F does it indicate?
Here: 110 °F
